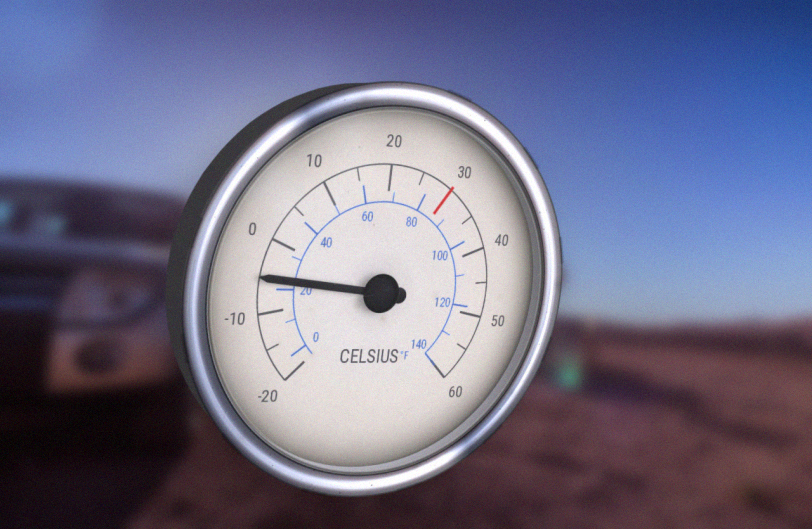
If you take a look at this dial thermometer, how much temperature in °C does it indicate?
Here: -5 °C
